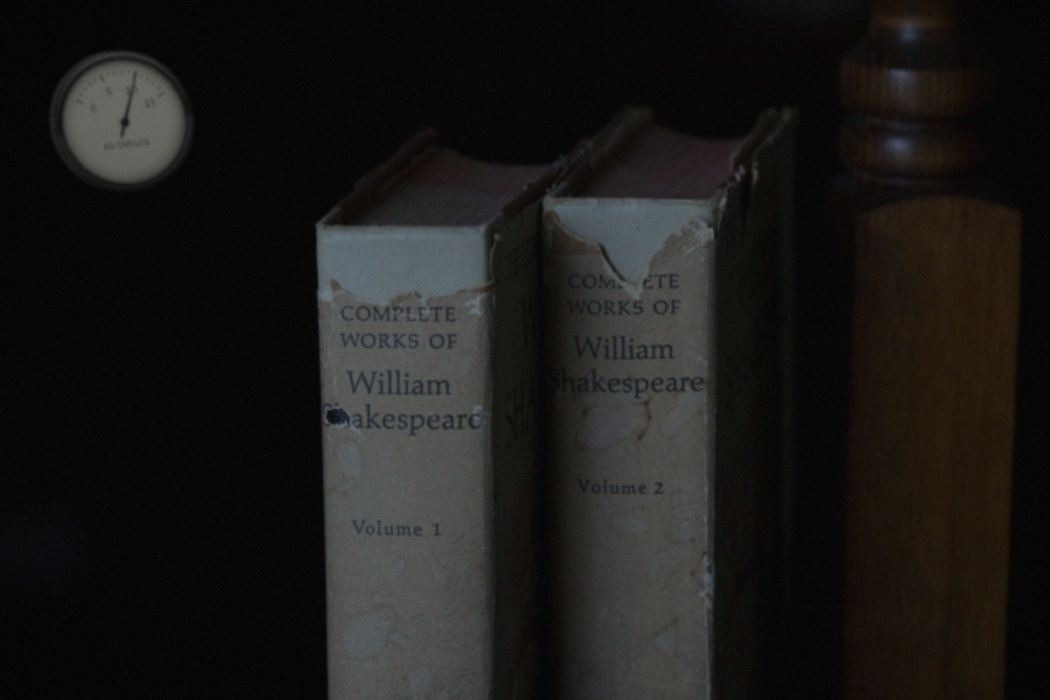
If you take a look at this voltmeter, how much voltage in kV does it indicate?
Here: 10 kV
